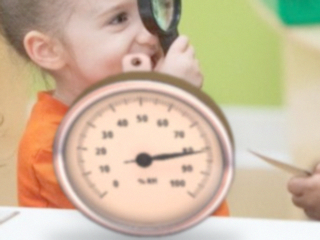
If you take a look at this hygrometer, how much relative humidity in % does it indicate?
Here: 80 %
